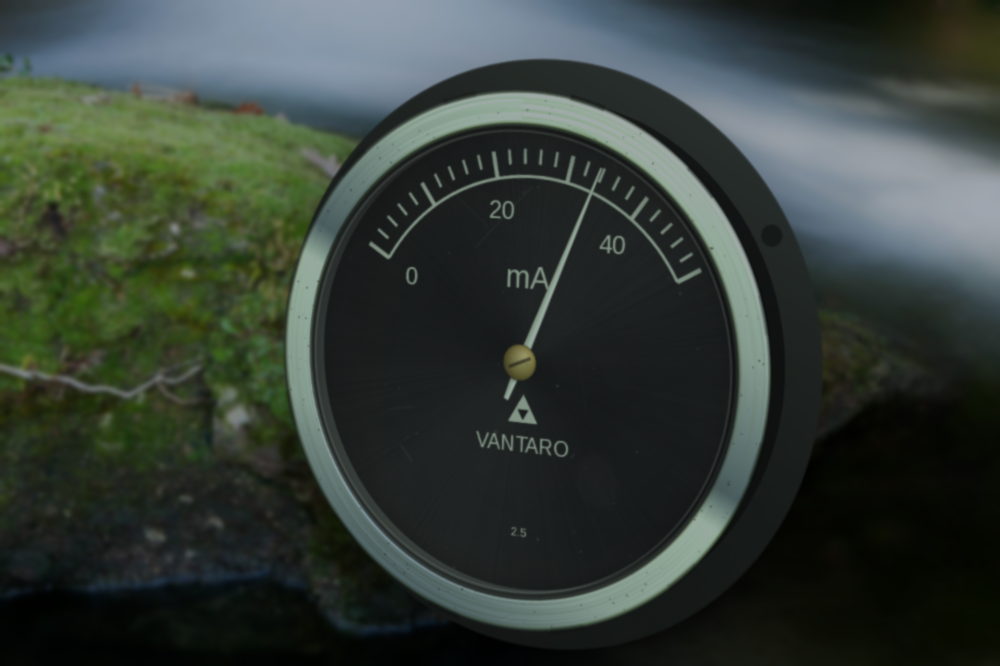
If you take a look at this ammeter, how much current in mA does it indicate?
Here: 34 mA
